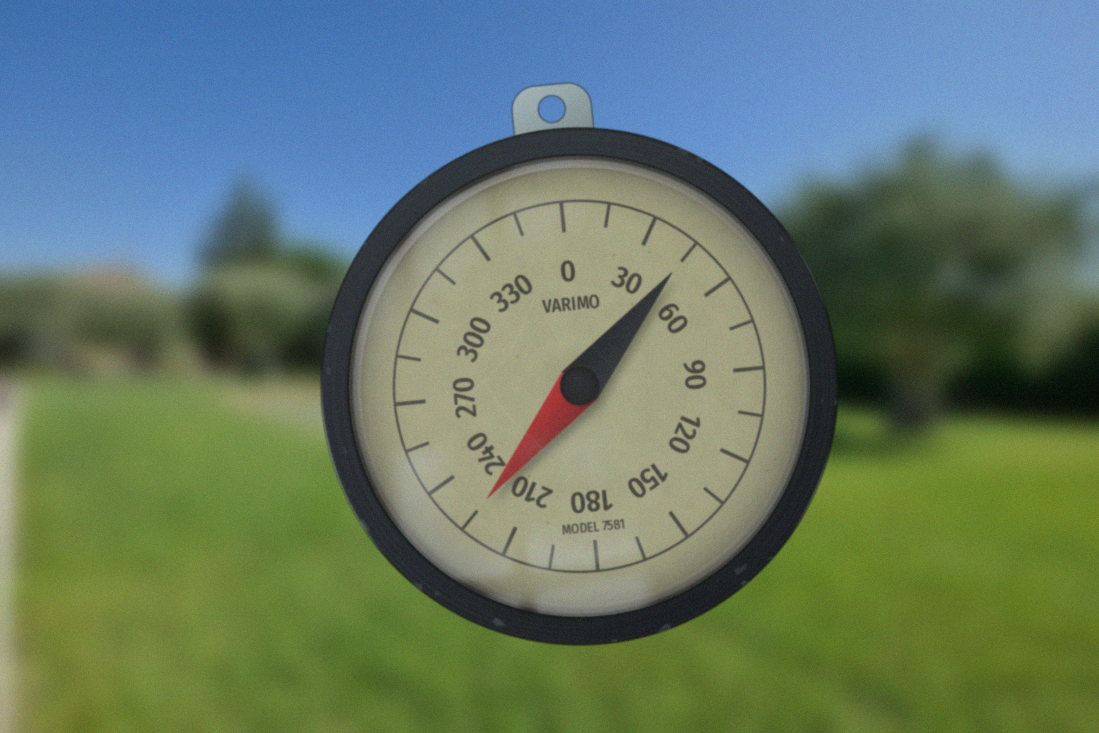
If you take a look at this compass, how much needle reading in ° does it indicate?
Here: 225 °
